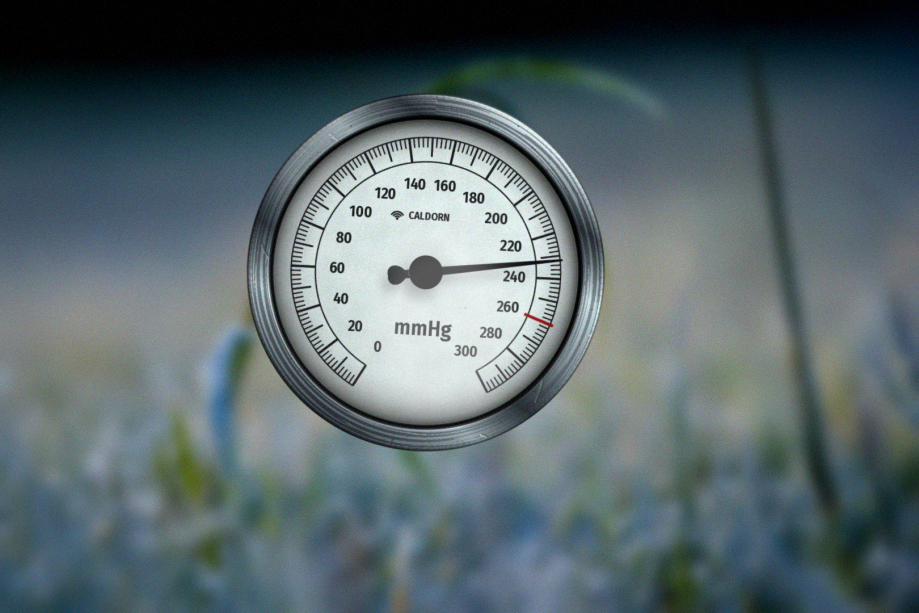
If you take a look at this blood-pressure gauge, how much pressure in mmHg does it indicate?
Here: 232 mmHg
